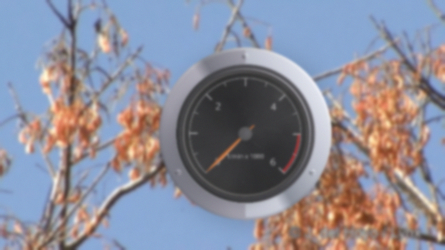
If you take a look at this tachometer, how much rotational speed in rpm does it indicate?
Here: 0 rpm
